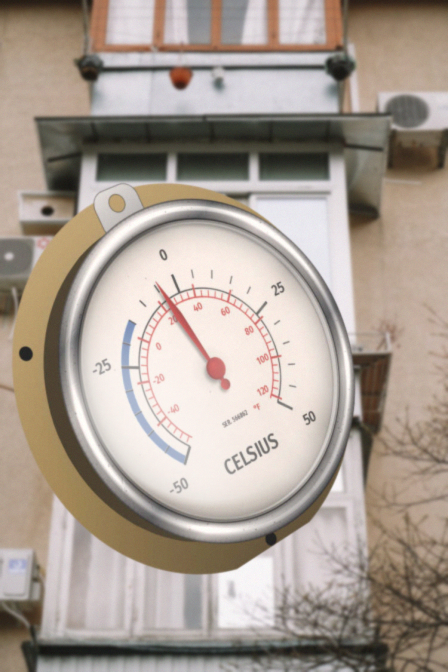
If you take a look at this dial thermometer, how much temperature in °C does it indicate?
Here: -5 °C
